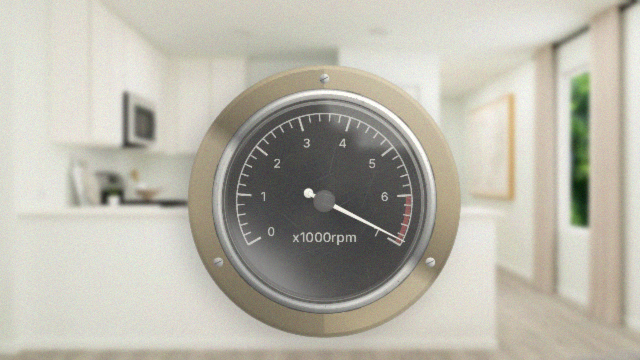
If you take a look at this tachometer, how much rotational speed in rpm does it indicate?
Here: 6900 rpm
